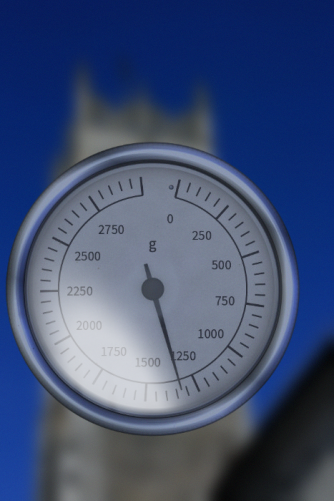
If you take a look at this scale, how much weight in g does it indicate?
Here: 1325 g
